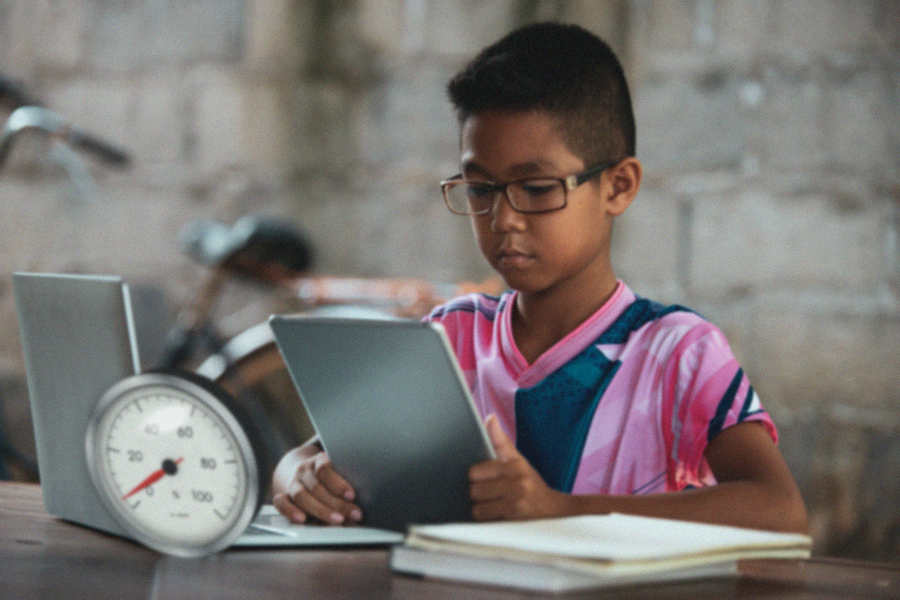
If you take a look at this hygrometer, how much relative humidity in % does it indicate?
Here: 4 %
